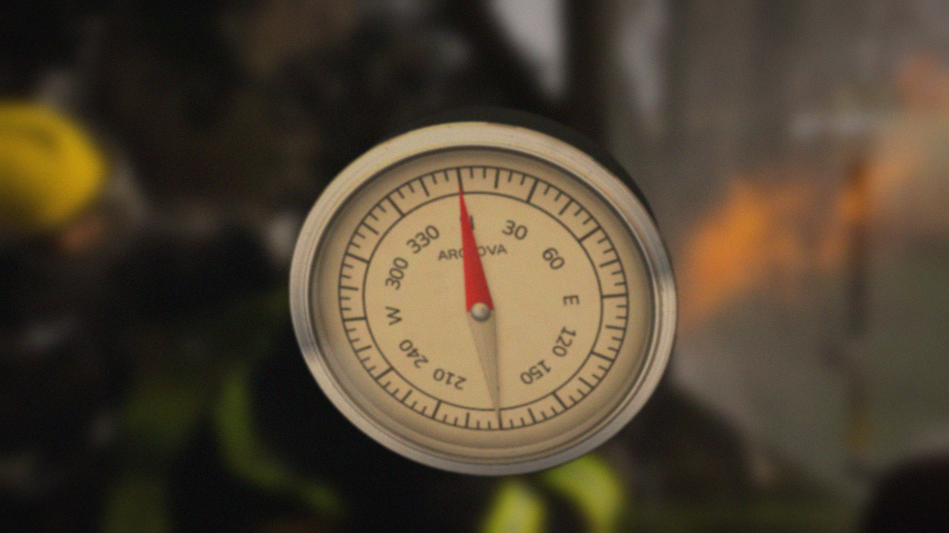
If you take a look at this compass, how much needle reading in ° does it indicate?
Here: 0 °
